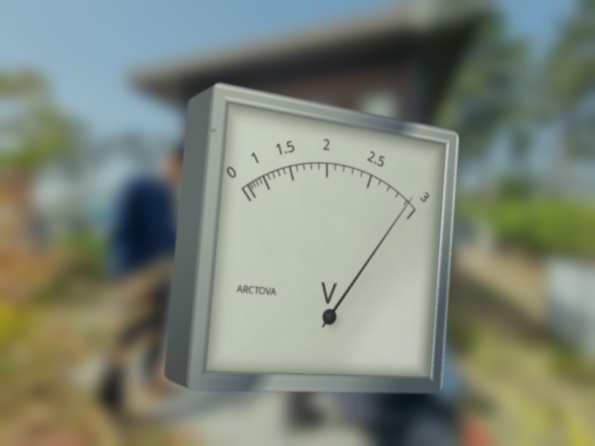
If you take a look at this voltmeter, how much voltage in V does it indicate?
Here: 2.9 V
